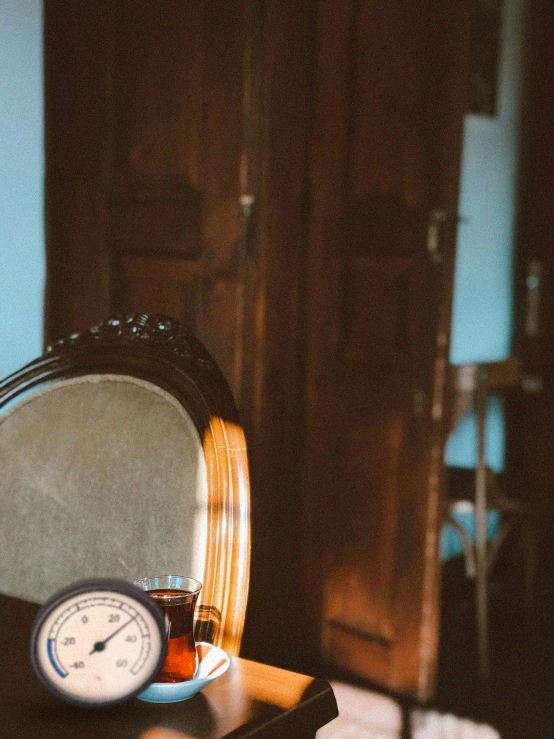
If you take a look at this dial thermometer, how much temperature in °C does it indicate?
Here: 28 °C
